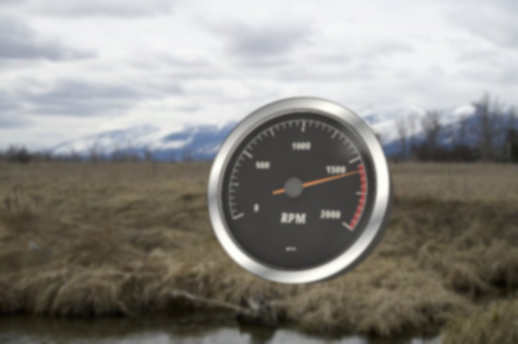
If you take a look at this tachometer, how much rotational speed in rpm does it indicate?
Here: 1600 rpm
